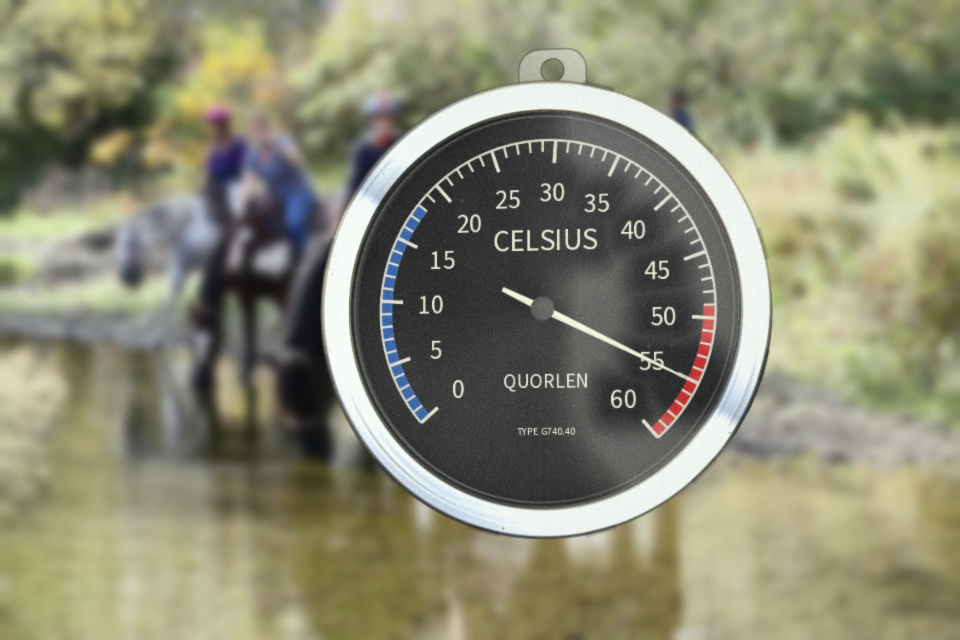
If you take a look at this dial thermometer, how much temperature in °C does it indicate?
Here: 55 °C
